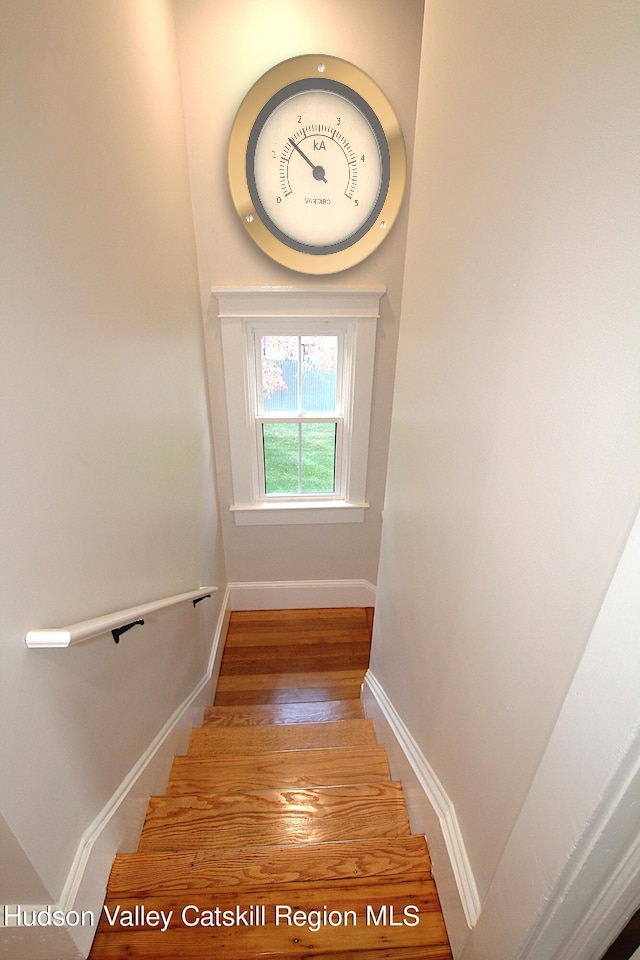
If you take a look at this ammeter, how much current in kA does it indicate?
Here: 1.5 kA
